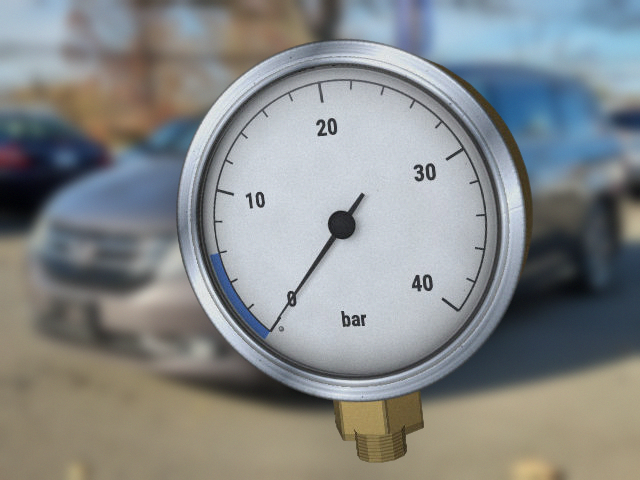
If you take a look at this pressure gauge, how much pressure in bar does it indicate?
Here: 0 bar
